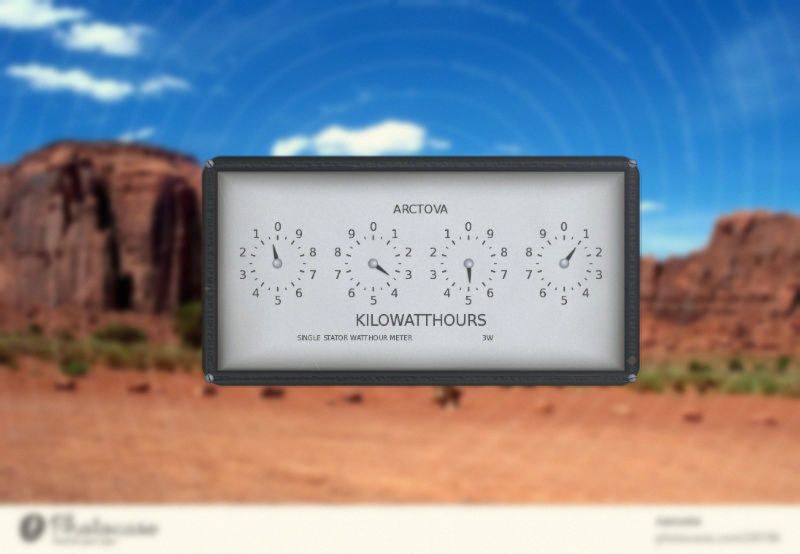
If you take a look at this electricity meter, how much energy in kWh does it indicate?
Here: 351 kWh
